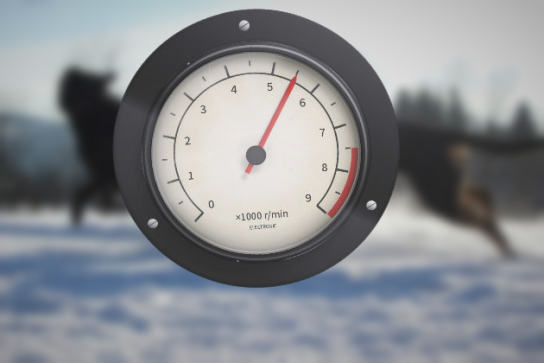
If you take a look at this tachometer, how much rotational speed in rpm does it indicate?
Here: 5500 rpm
